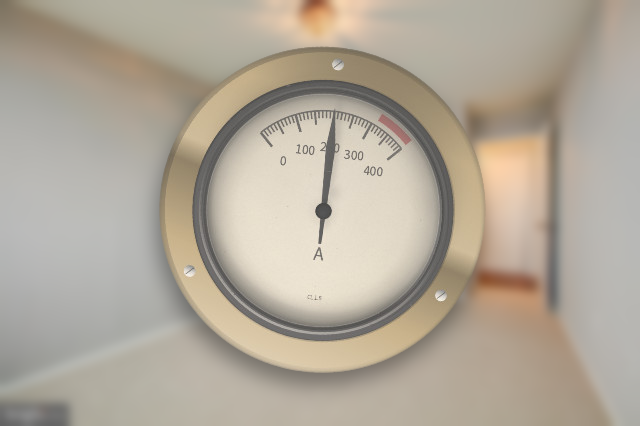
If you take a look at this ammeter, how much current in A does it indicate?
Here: 200 A
